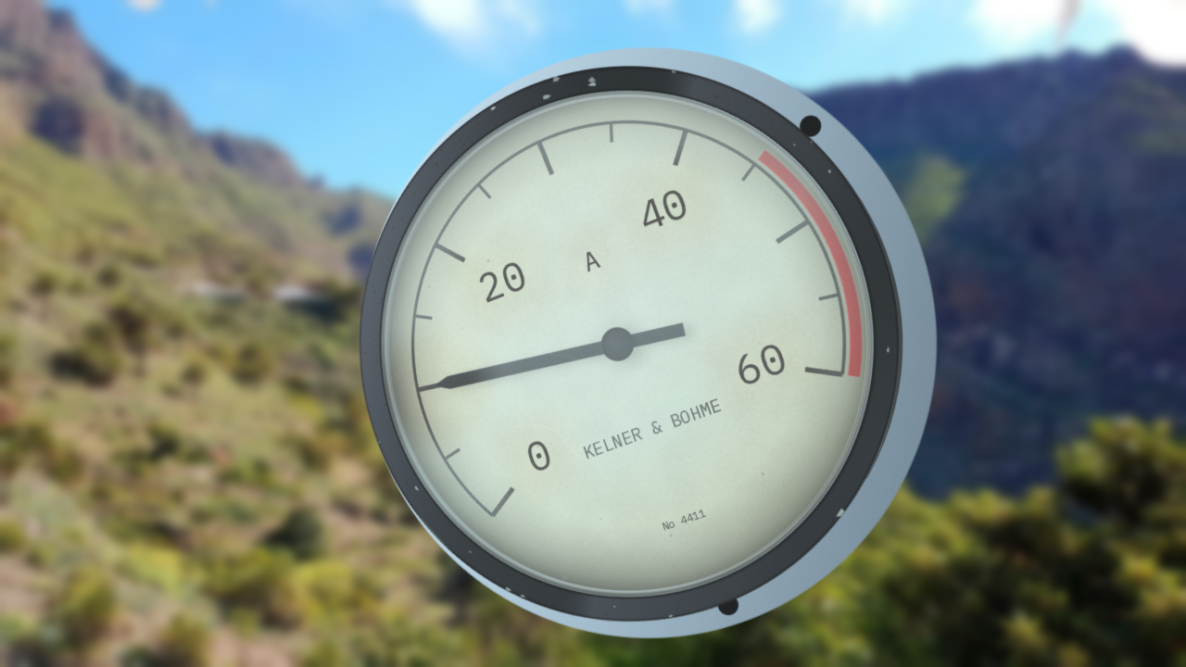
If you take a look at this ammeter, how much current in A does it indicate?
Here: 10 A
